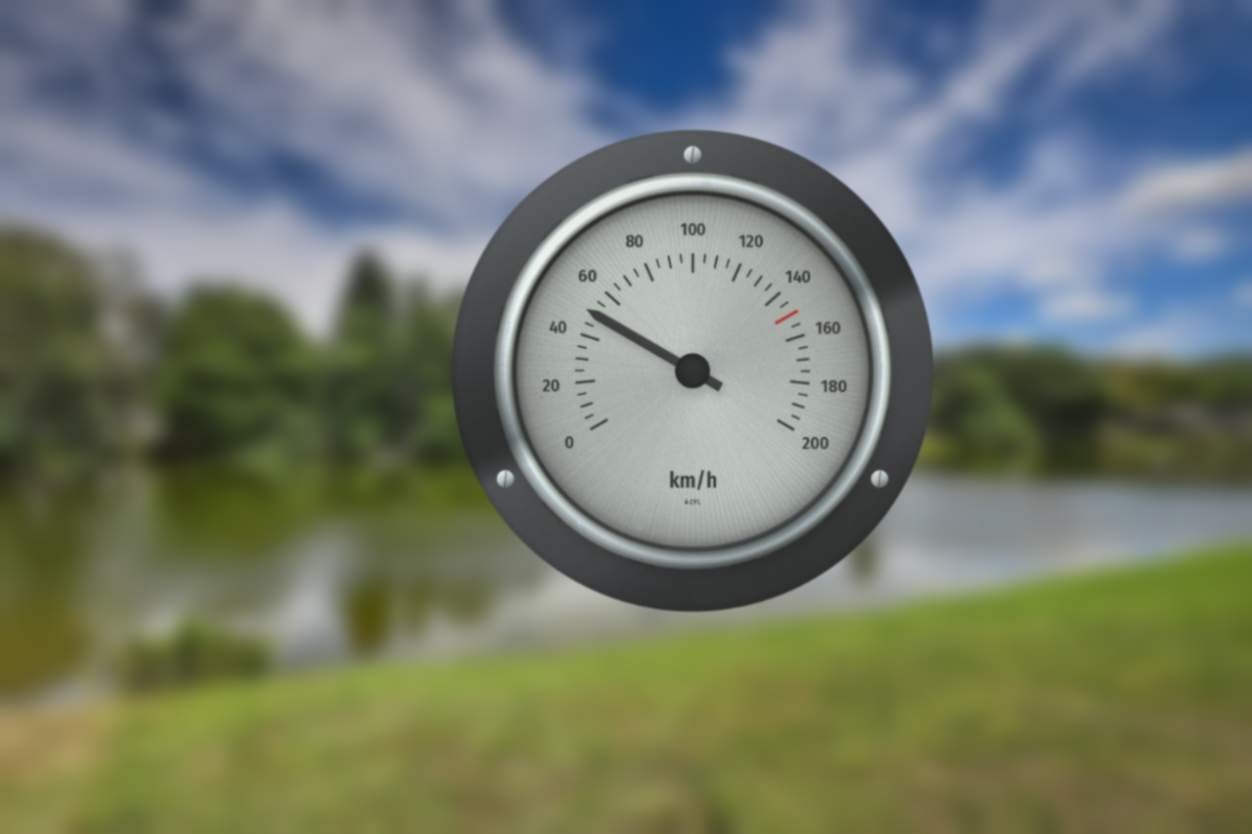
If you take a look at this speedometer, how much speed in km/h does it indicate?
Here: 50 km/h
